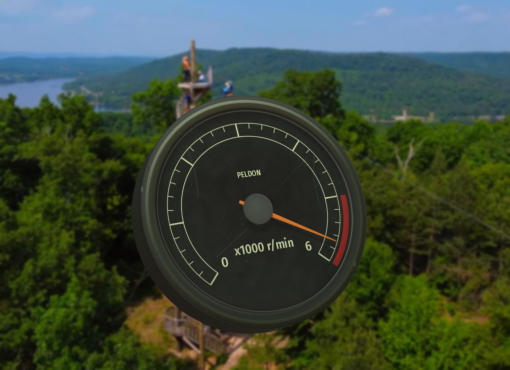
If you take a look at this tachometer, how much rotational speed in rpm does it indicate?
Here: 5700 rpm
